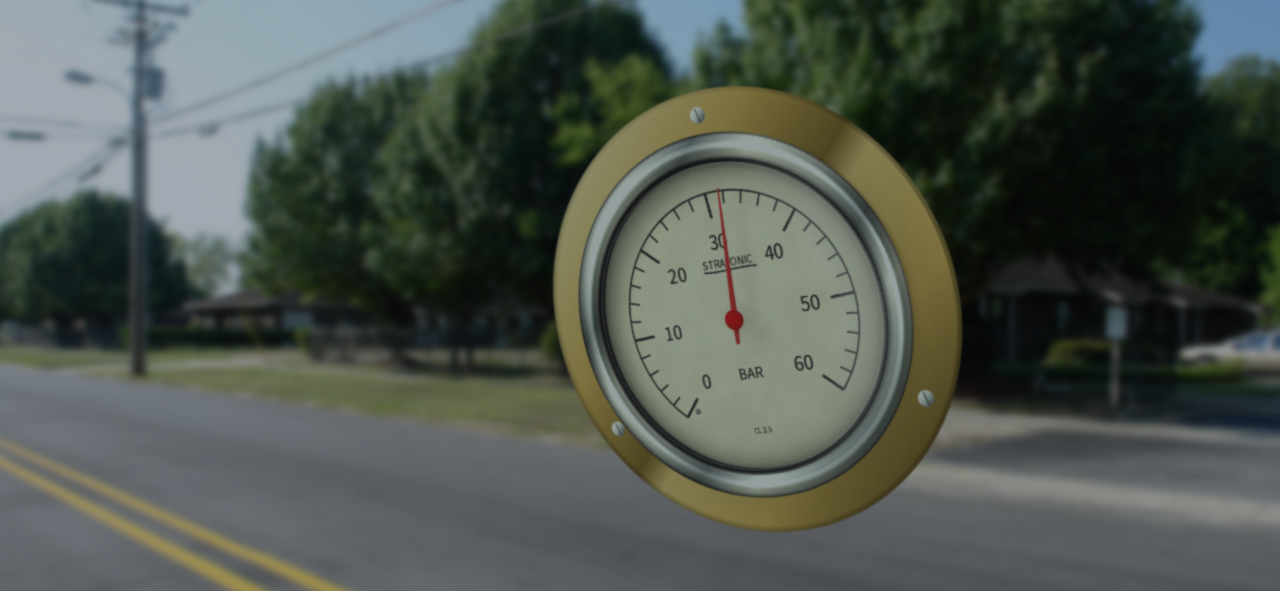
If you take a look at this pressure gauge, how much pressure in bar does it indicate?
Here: 32 bar
